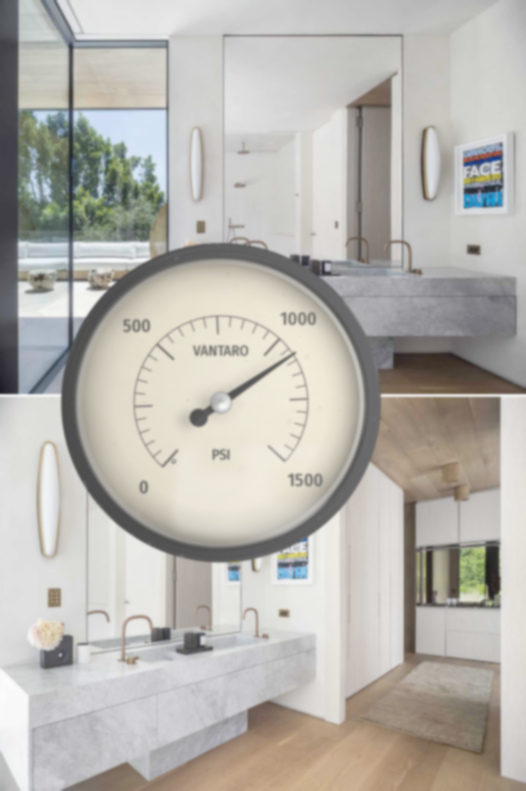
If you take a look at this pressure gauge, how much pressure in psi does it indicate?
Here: 1075 psi
